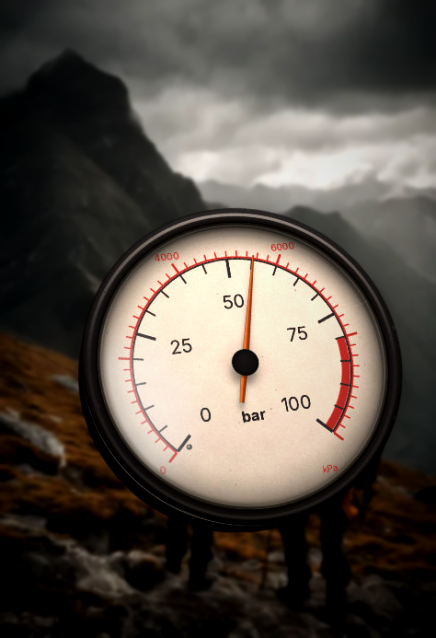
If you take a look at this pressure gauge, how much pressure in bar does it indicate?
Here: 55 bar
